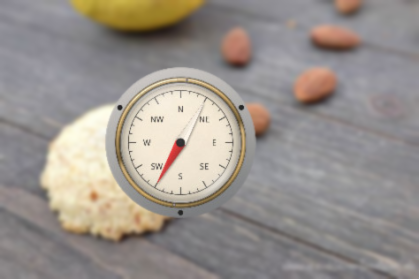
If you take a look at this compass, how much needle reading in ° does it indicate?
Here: 210 °
